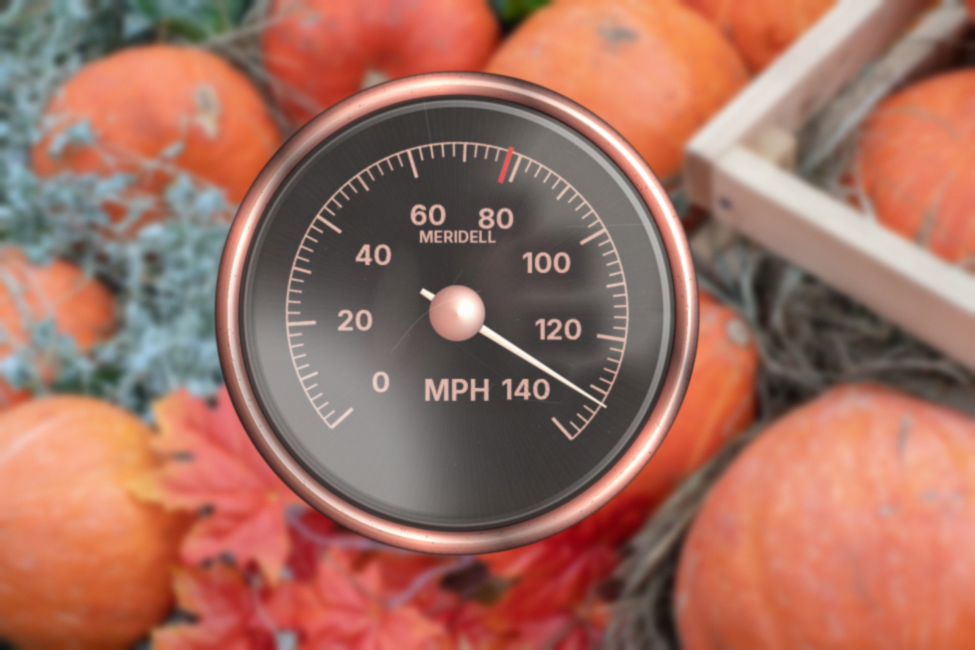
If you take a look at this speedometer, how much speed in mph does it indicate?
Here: 132 mph
